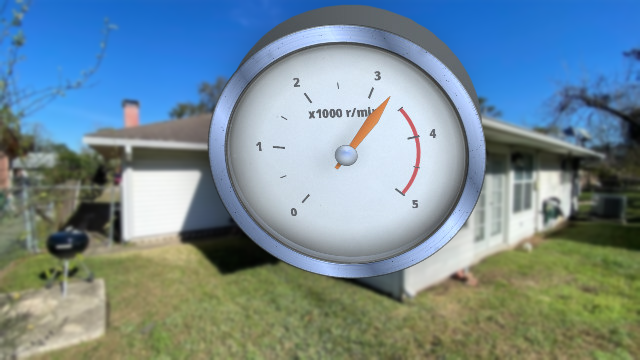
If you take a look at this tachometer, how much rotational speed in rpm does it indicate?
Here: 3250 rpm
